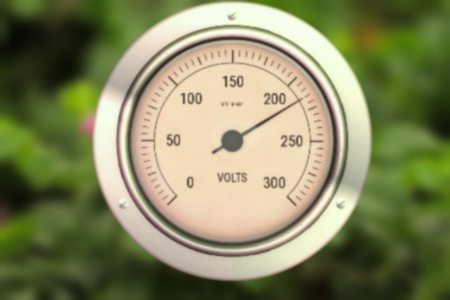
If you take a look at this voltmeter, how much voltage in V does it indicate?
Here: 215 V
